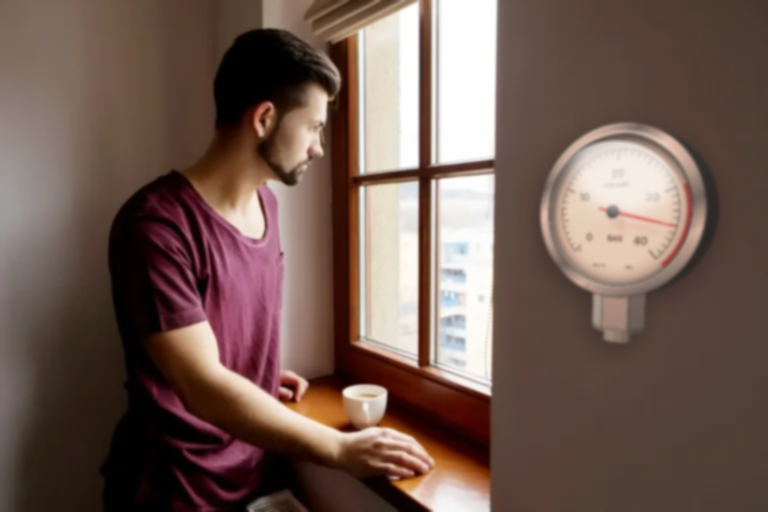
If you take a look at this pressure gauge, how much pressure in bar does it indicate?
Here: 35 bar
